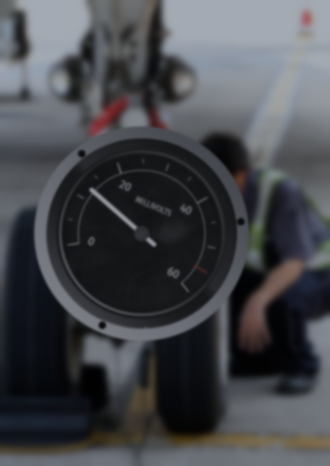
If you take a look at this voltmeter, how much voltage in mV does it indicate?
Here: 12.5 mV
